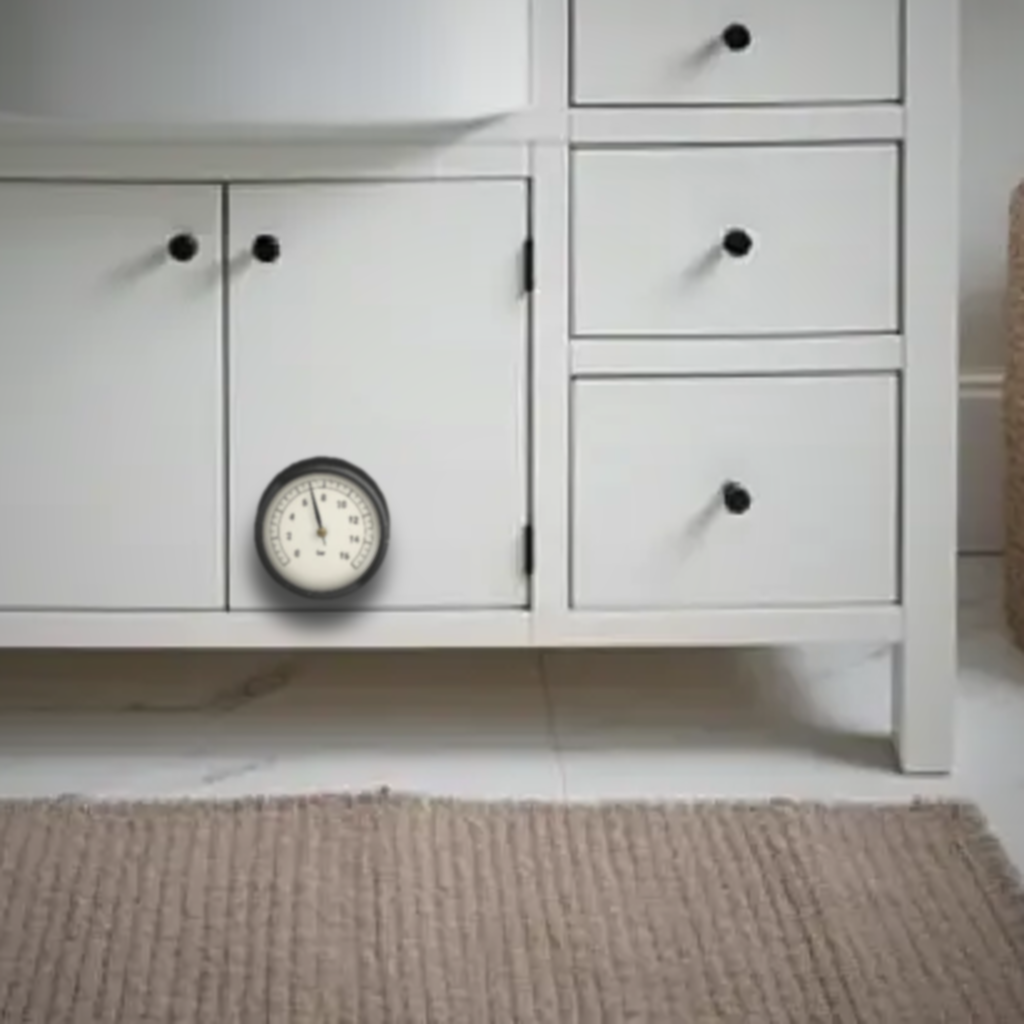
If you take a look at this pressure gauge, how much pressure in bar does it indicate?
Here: 7 bar
